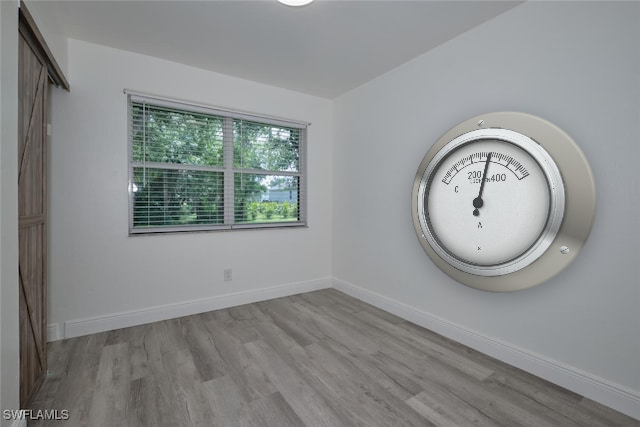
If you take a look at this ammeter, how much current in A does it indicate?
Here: 300 A
